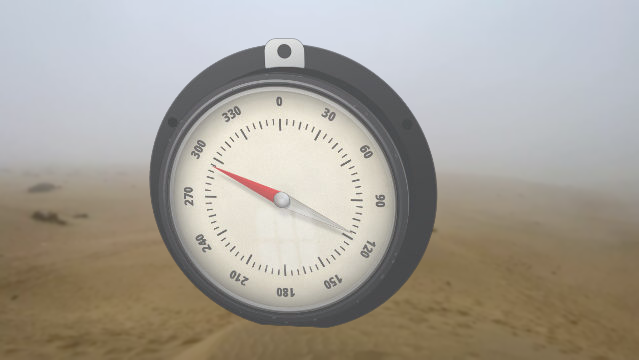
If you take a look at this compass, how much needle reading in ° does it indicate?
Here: 295 °
